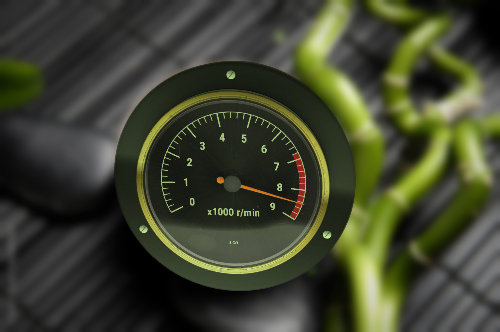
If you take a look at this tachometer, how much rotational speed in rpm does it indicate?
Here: 8400 rpm
